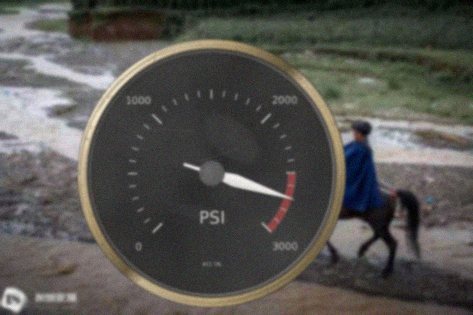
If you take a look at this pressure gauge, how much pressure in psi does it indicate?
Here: 2700 psi
